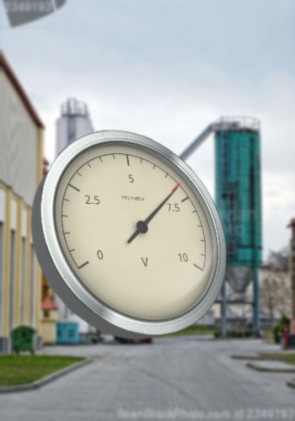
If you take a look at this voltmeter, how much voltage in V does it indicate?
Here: 7 V
